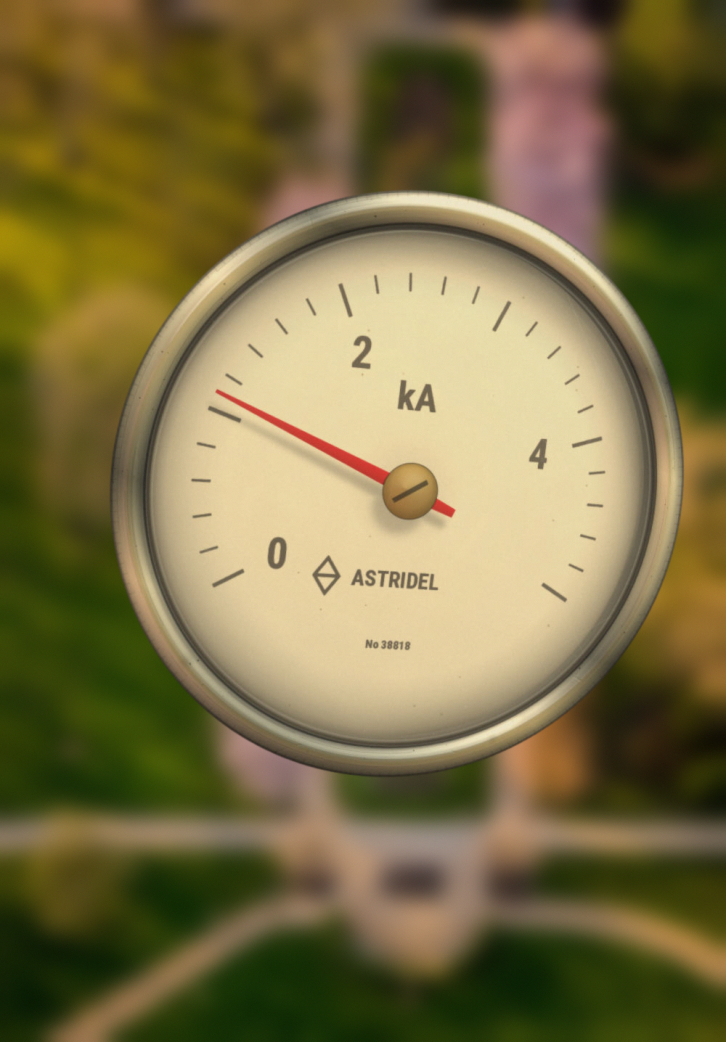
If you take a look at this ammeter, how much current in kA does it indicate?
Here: 1.1 kA
